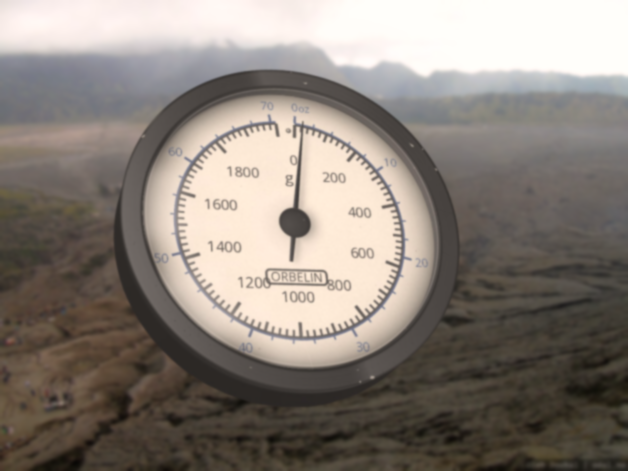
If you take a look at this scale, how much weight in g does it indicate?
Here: 20 g
